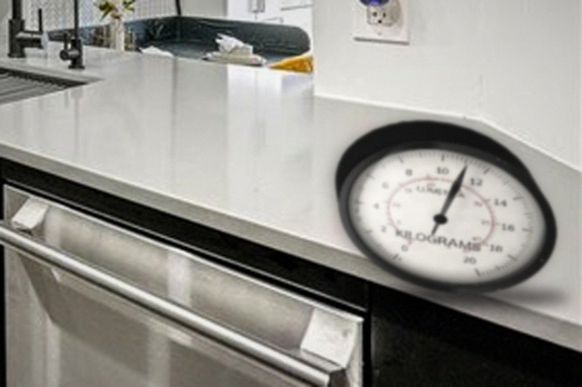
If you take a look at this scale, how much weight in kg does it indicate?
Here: 11 kg
